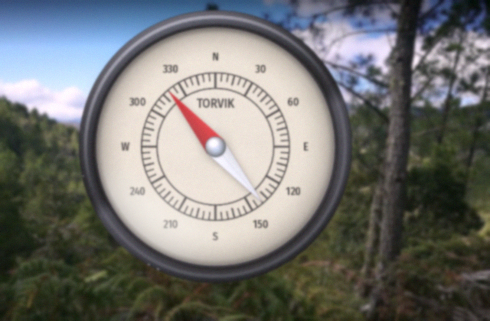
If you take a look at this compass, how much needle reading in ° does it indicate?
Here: 320 °
